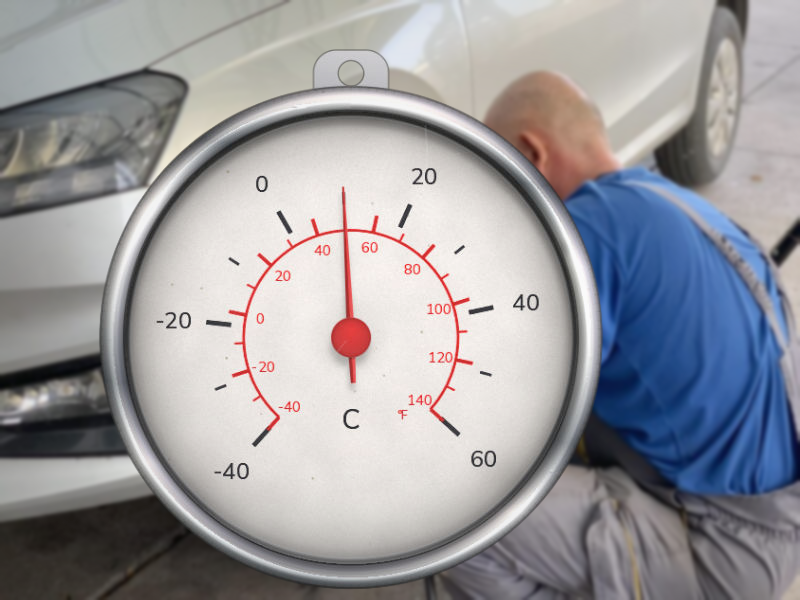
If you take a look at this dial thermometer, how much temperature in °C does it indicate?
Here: 10 °C
